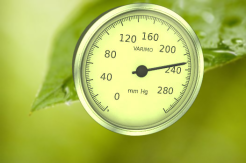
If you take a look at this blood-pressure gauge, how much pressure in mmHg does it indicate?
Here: 230 mmHg
